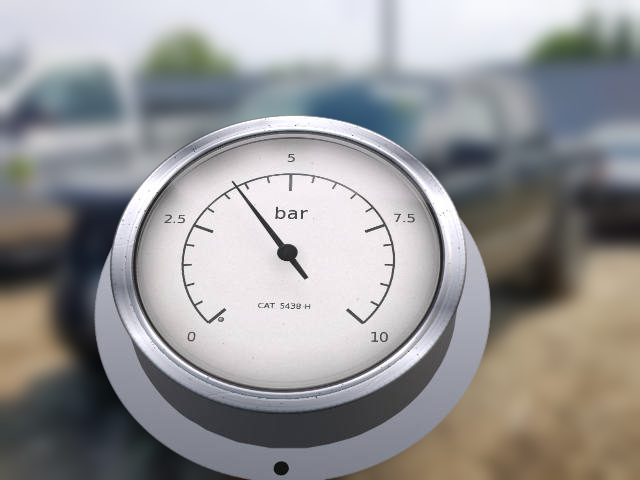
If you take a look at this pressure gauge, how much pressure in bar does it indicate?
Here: 3.75 bar
